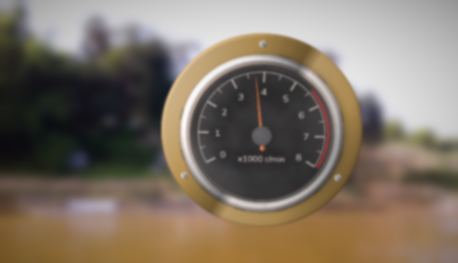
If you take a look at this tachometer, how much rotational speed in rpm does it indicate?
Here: 3750 rpm
